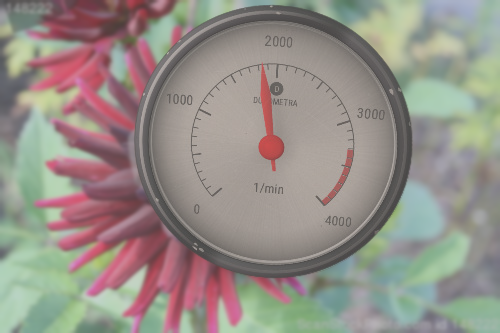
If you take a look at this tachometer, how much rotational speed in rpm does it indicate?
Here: 1850 rpm
